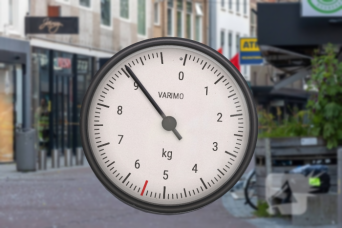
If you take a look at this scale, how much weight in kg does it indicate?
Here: 9.1 kg
